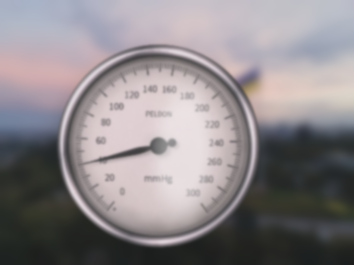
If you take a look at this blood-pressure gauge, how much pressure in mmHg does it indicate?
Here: 40 mmHg
